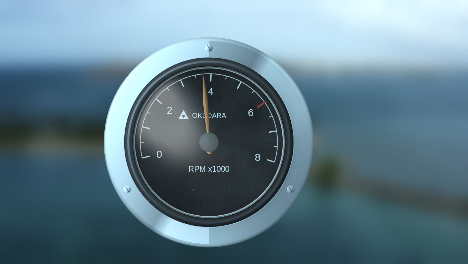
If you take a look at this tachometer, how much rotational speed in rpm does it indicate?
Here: 3750 rpm
